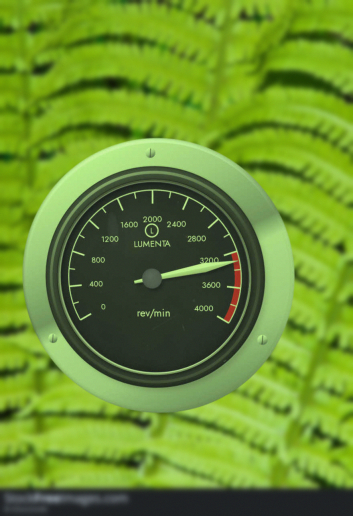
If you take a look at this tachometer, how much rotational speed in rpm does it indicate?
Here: 3300 rpm
